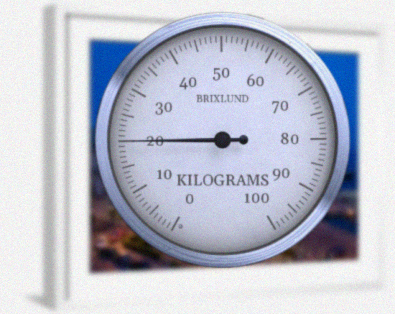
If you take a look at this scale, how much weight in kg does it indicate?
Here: 20 kg
